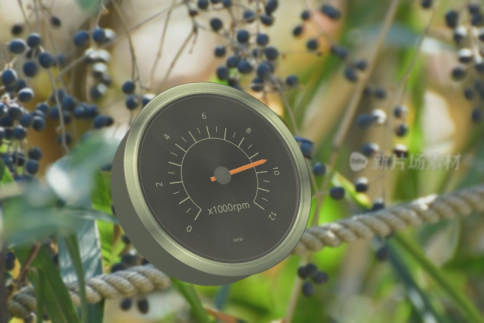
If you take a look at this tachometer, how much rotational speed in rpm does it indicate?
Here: 9500 rpm
